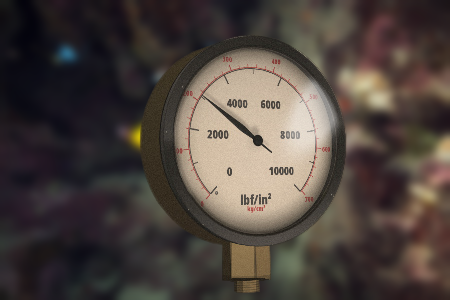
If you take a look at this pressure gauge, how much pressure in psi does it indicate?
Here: 3000 psi
